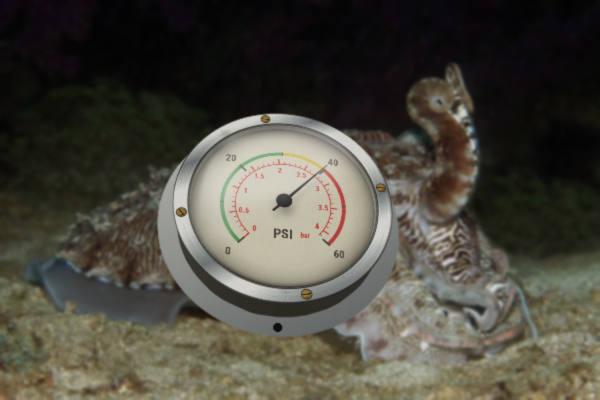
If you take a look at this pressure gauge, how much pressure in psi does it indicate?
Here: 40 psi
